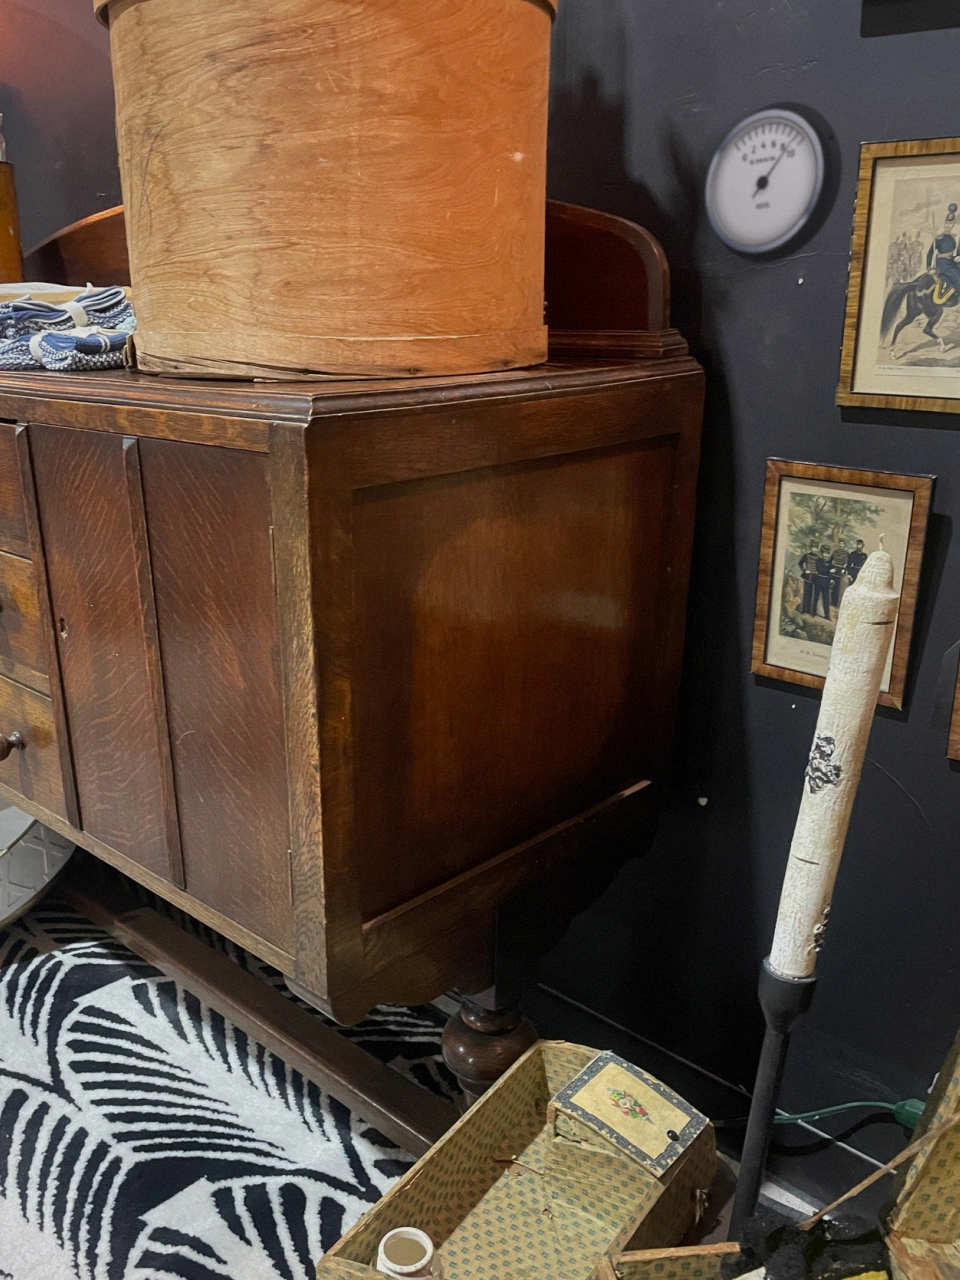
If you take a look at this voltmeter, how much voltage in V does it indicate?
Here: 9 V
